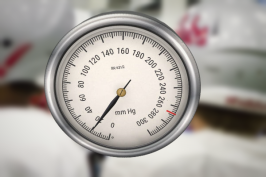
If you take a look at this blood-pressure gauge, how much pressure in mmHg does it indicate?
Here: 20 mmHg
